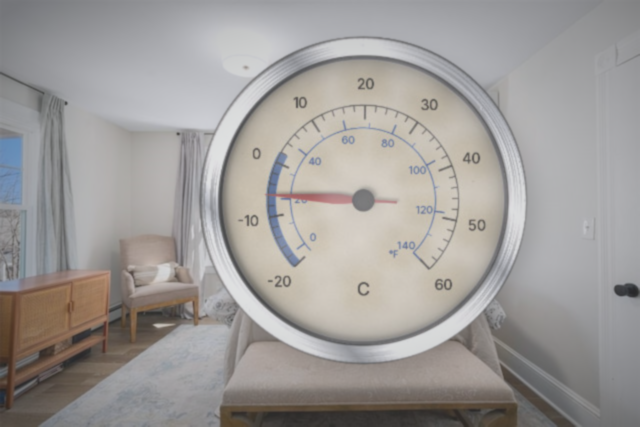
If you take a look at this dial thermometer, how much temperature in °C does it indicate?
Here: -6 °C
